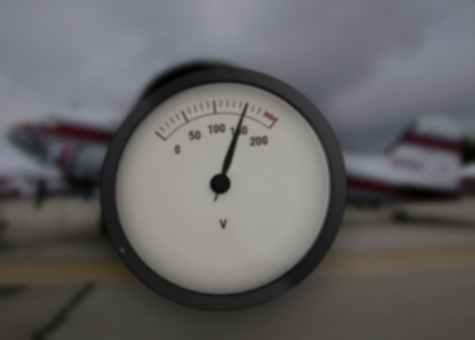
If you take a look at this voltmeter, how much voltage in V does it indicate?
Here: 150 V
